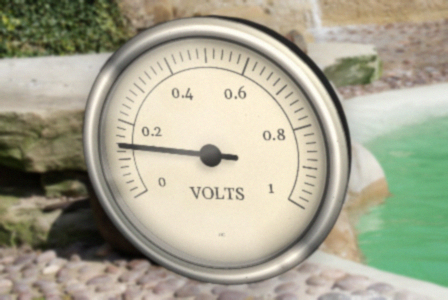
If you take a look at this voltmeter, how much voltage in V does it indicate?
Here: 0.14 V
